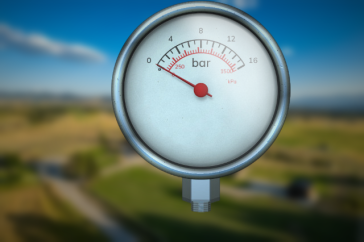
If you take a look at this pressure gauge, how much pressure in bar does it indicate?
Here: 0 bar
